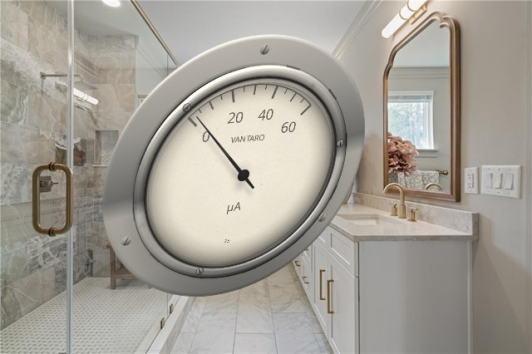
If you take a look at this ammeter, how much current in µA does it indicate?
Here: 2.5 µA
